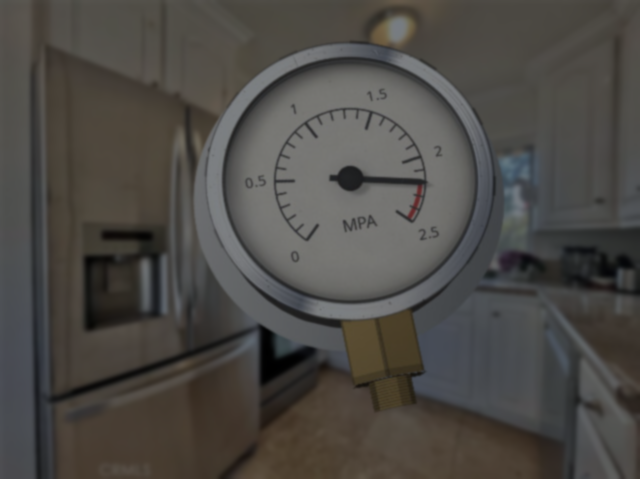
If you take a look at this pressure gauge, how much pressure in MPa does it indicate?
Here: 2.2 MPa
